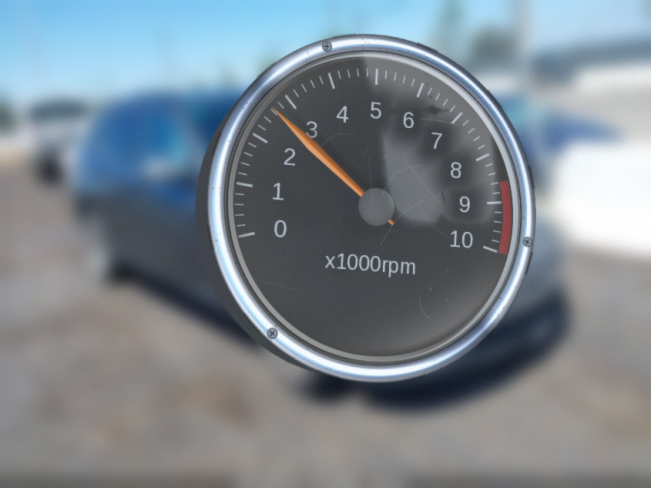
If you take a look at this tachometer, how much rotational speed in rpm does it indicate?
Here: 2600 rpm
